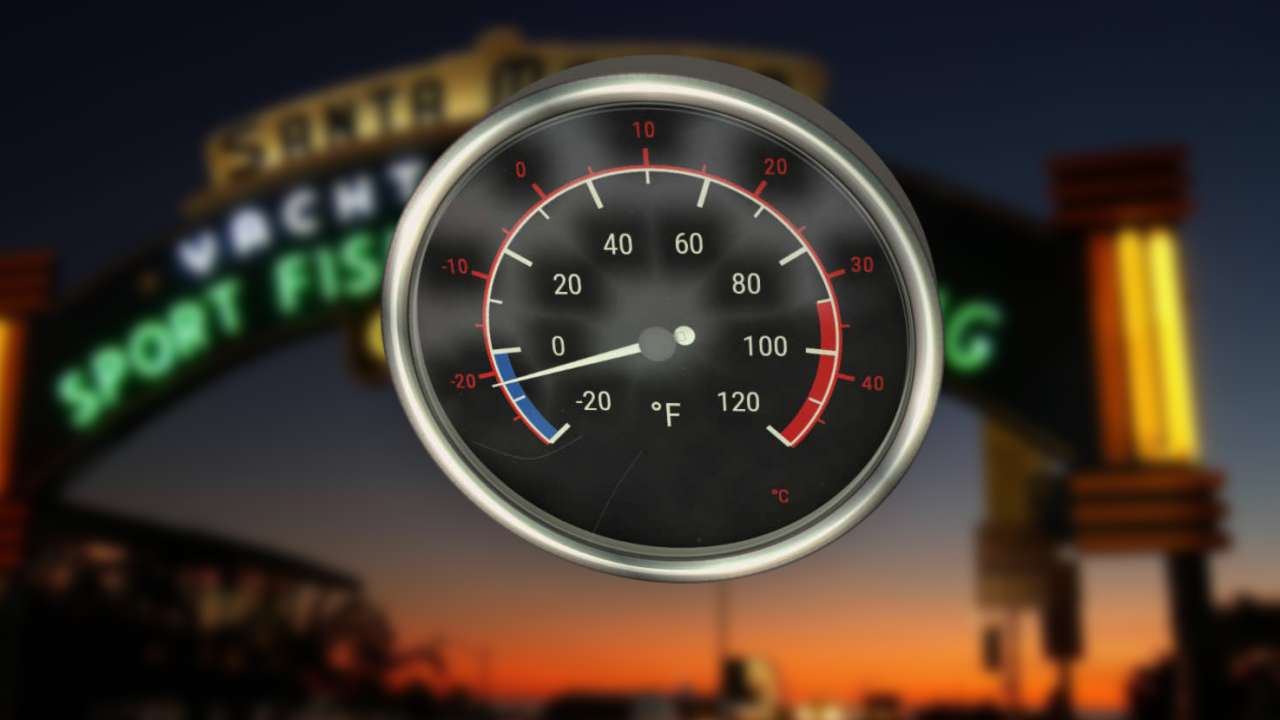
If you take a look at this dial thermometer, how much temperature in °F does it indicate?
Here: -5 °F
